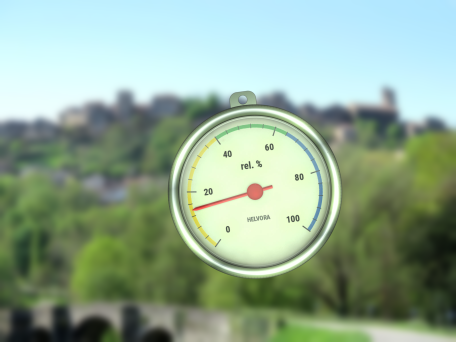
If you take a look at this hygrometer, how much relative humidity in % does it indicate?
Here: 14 %
